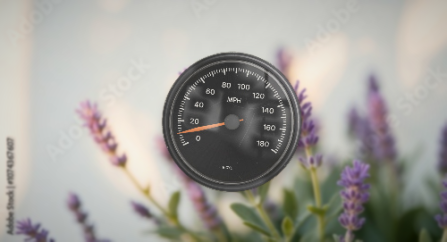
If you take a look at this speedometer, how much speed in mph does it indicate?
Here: 10 mph
